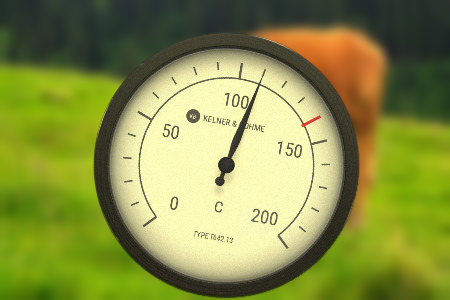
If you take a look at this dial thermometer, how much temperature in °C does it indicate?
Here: 110 °C
